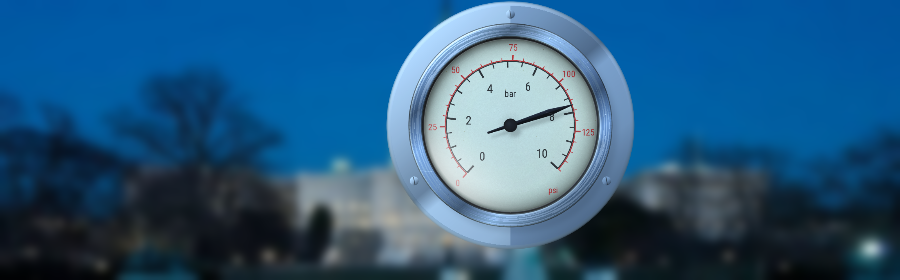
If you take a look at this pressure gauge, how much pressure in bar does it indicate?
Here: 7.75 bar
